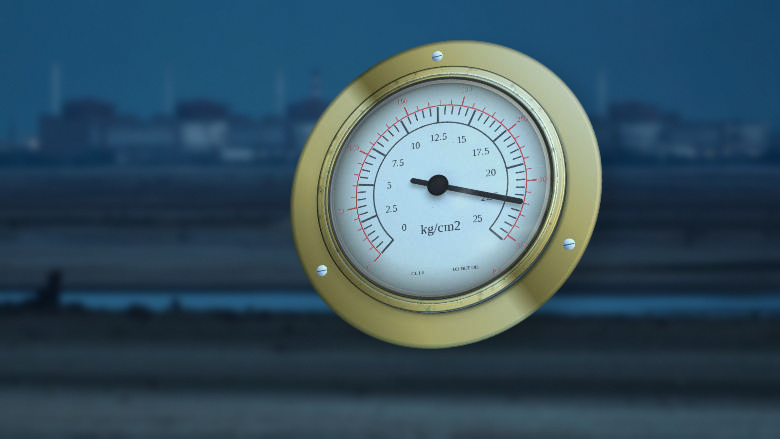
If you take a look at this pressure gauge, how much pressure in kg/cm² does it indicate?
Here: 22.5 kg/cm²
